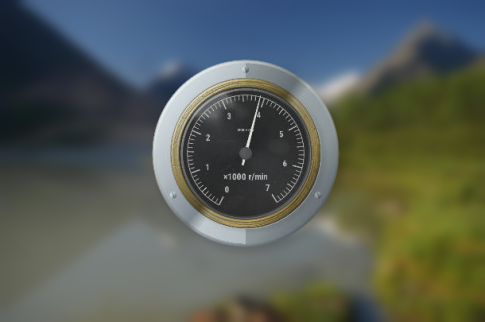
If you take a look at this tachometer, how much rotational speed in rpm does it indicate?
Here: 3900 rpm
